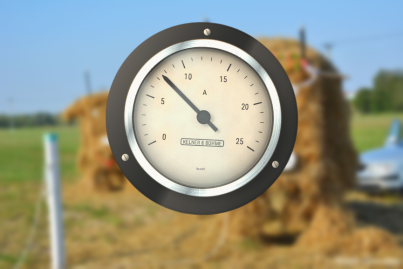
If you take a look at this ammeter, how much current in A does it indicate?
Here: 7.5 A
